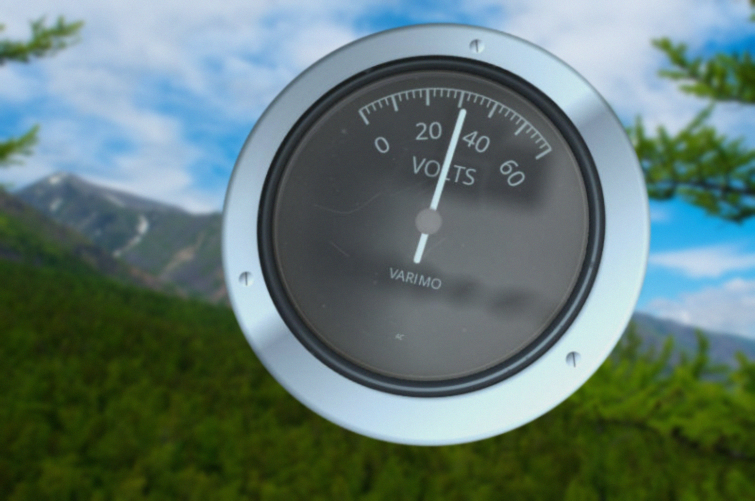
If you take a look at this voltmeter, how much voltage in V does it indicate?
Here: 32 V
